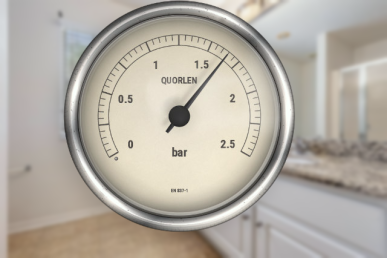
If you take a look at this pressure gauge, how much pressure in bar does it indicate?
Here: 1.65 bar
